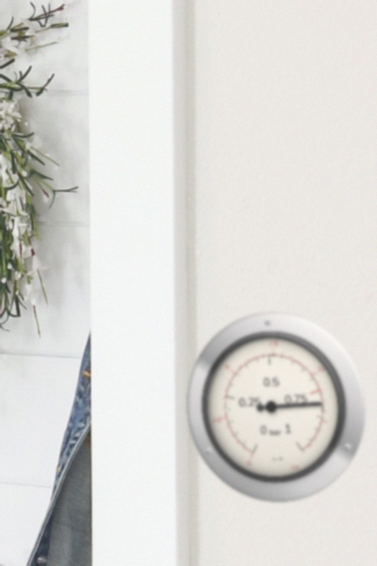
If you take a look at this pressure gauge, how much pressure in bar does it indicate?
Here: 0.8 bar
